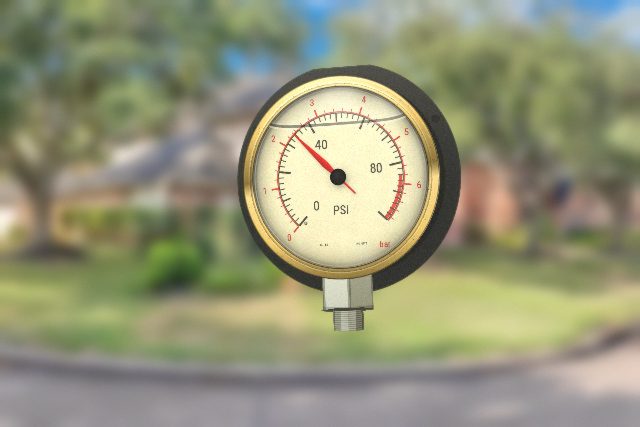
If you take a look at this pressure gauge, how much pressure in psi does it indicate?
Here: 34 psi
